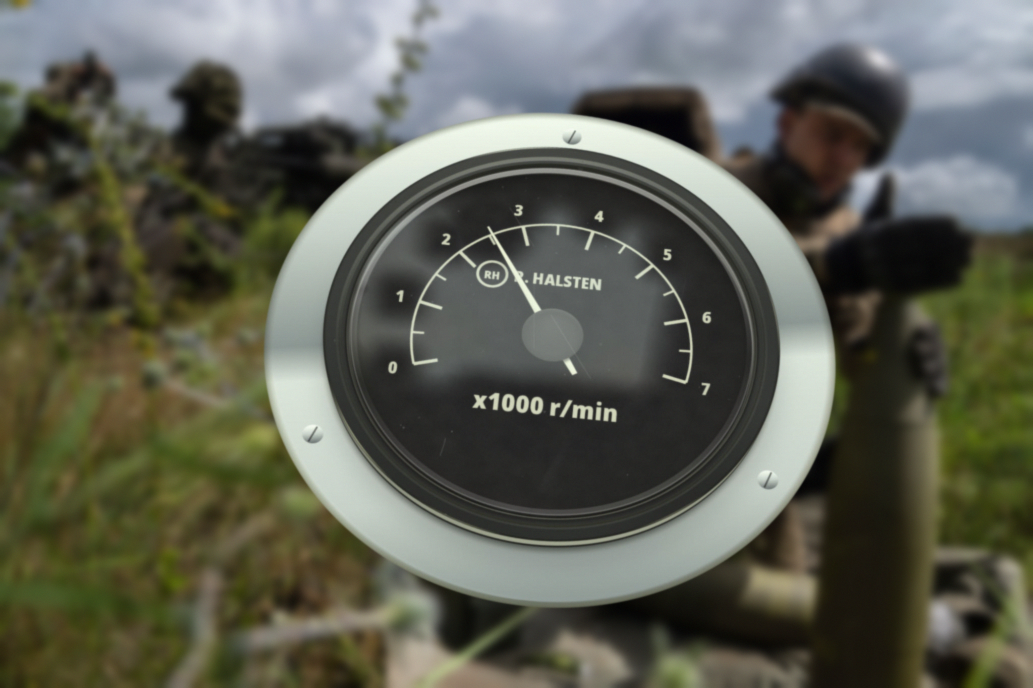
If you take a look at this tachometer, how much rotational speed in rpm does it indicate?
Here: 2500 rpm
